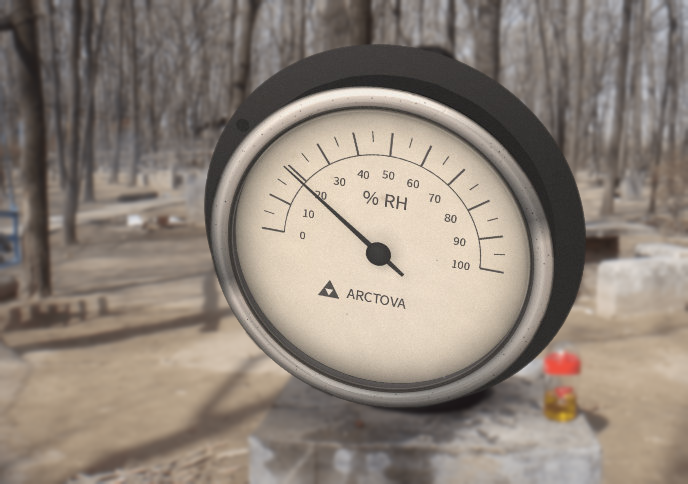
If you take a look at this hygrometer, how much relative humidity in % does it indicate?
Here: 20 %
